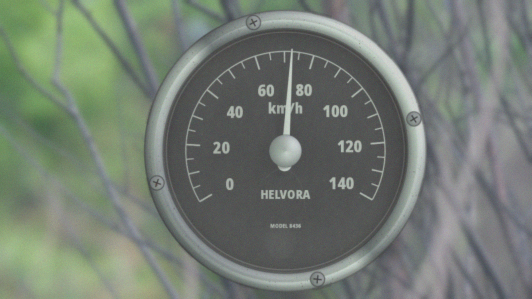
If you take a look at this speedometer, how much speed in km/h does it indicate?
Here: 72.5 km/h
